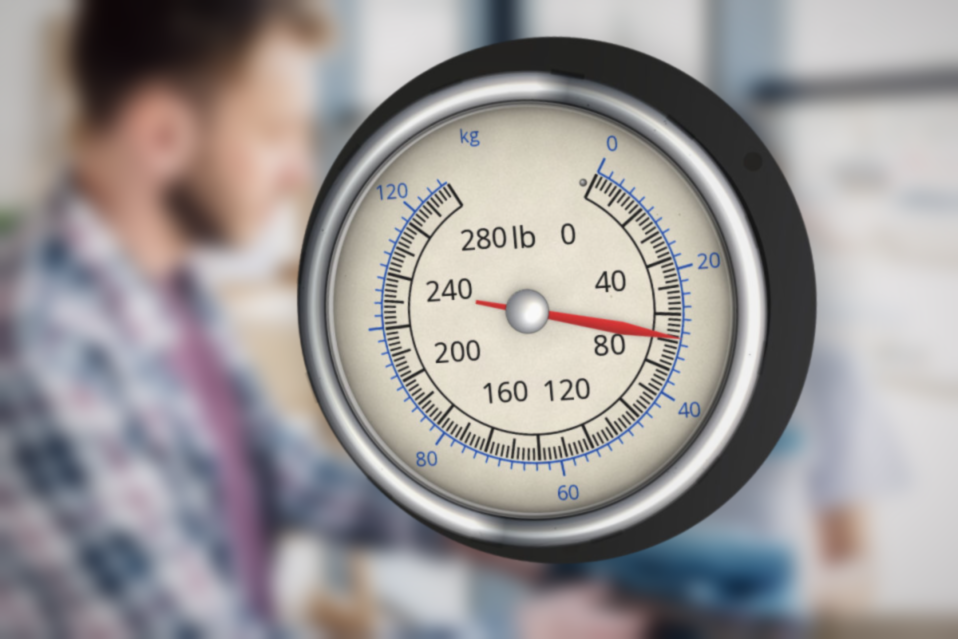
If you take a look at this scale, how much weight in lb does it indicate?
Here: 68 lb
